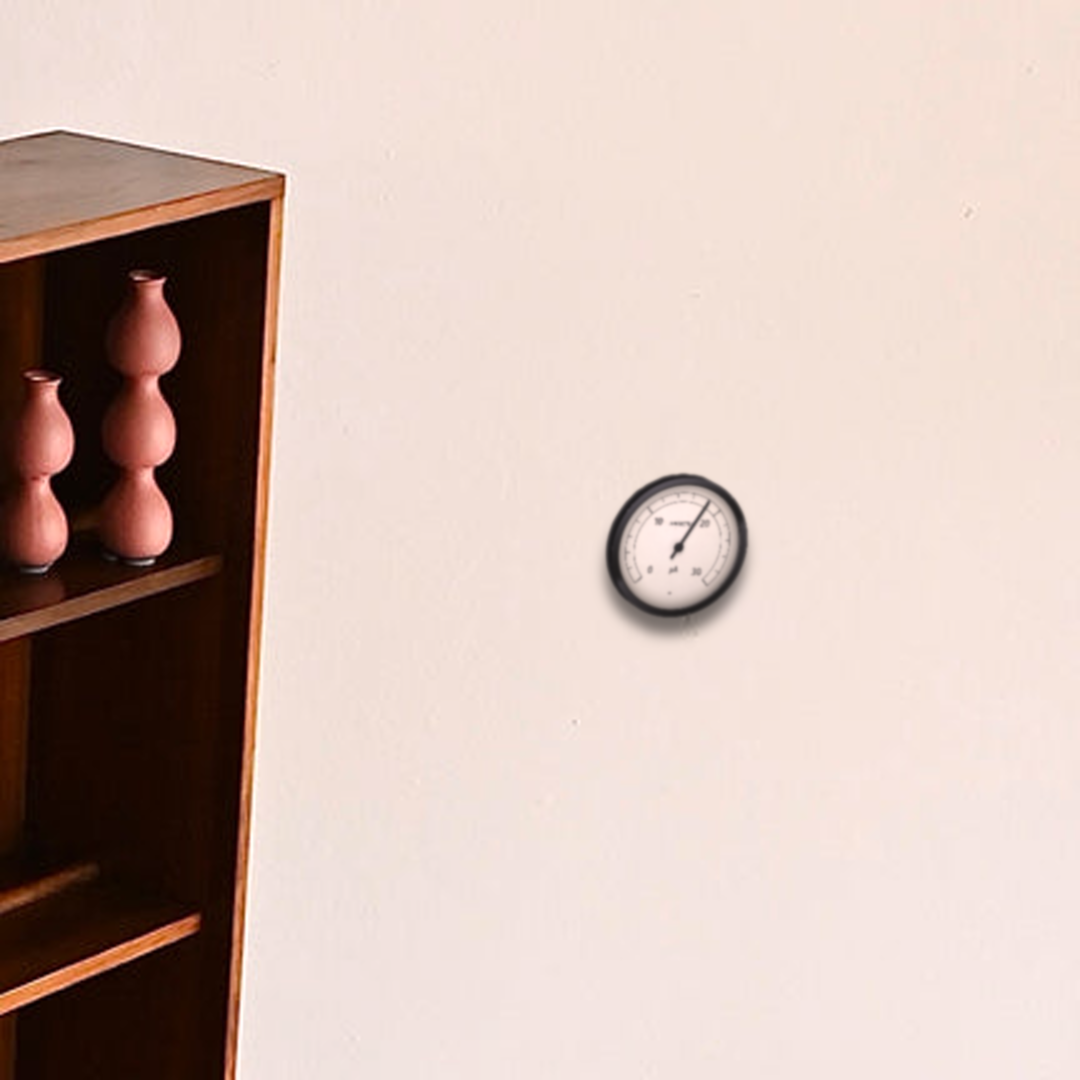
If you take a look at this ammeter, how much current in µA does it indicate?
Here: 18 µA
